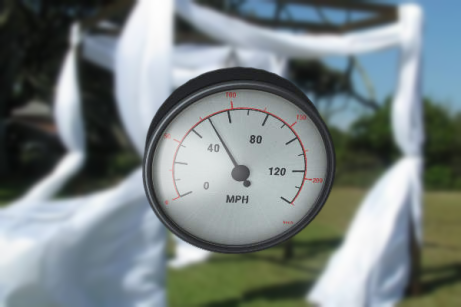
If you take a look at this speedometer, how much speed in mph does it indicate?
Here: 50 mph
